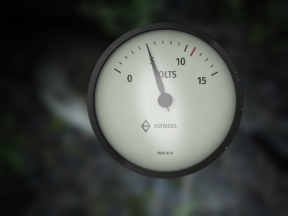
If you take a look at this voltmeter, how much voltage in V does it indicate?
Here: 5 V
